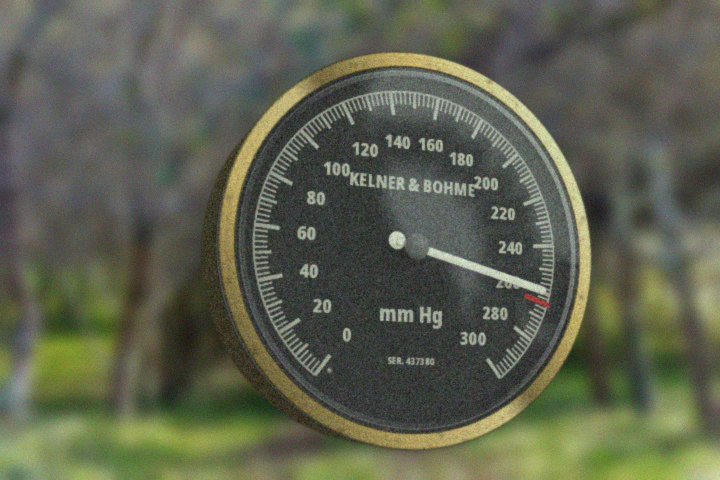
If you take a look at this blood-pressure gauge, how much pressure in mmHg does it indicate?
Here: 260 mmHg
